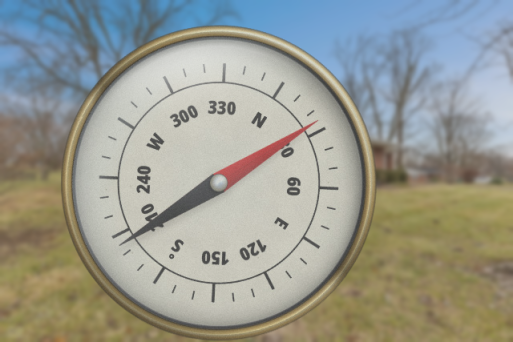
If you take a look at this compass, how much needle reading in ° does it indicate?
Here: 25 °
